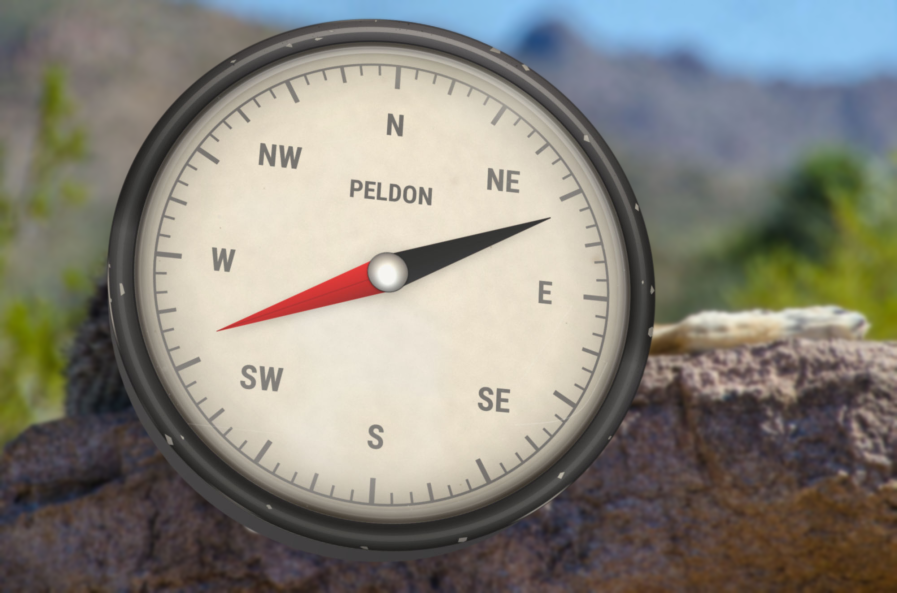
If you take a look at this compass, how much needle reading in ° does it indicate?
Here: 245 °
